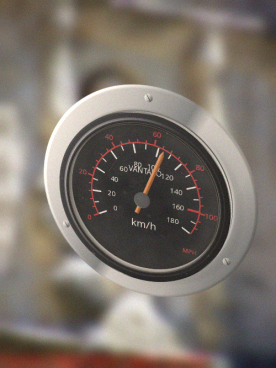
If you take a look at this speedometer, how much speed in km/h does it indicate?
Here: 105 km/h
